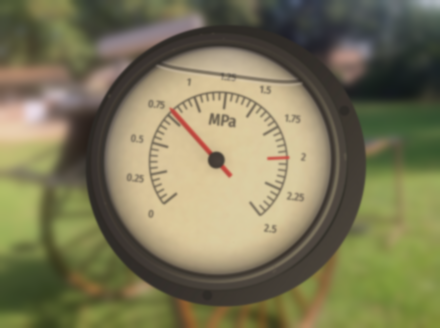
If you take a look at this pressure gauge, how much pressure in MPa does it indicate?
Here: 0.8 MPa
